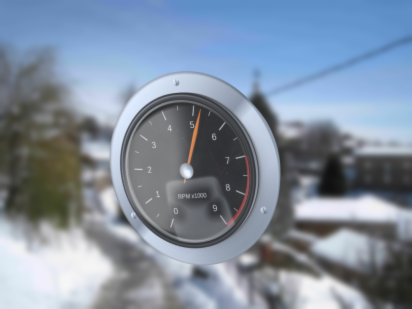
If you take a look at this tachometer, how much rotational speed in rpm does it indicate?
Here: 5250 rpm
